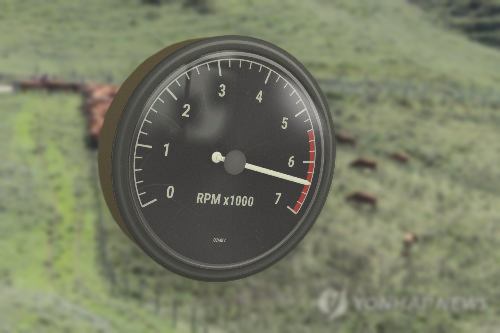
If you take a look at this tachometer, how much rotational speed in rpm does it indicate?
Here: 6400 rpm
